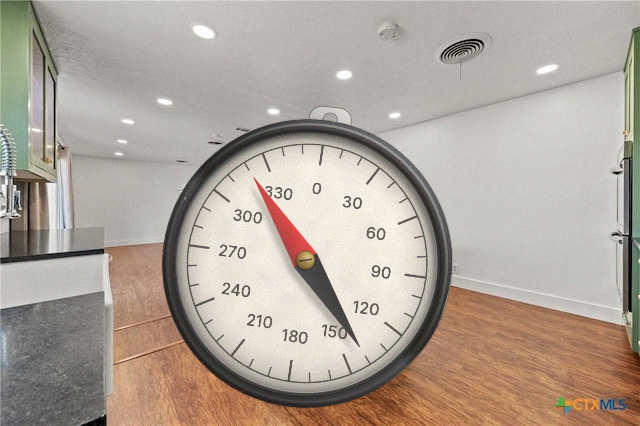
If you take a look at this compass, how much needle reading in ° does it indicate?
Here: 320 °
